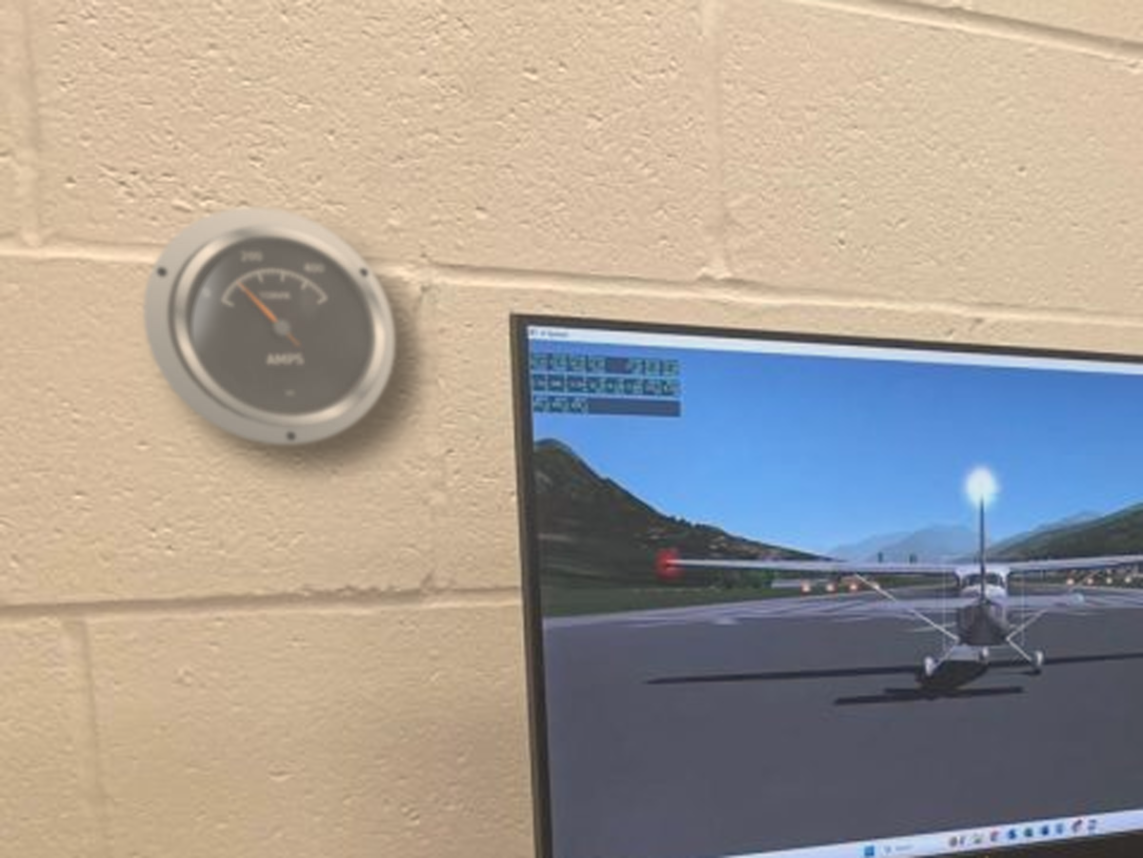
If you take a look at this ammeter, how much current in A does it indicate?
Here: 100 A
